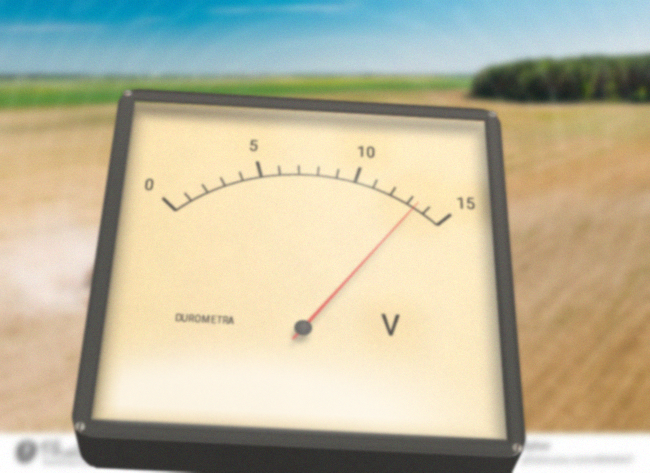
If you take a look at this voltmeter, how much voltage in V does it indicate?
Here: 13.5 V
